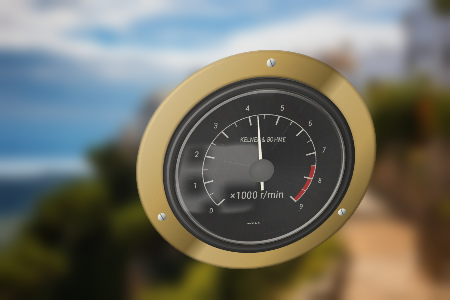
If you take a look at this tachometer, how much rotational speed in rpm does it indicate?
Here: 4250 rpm
